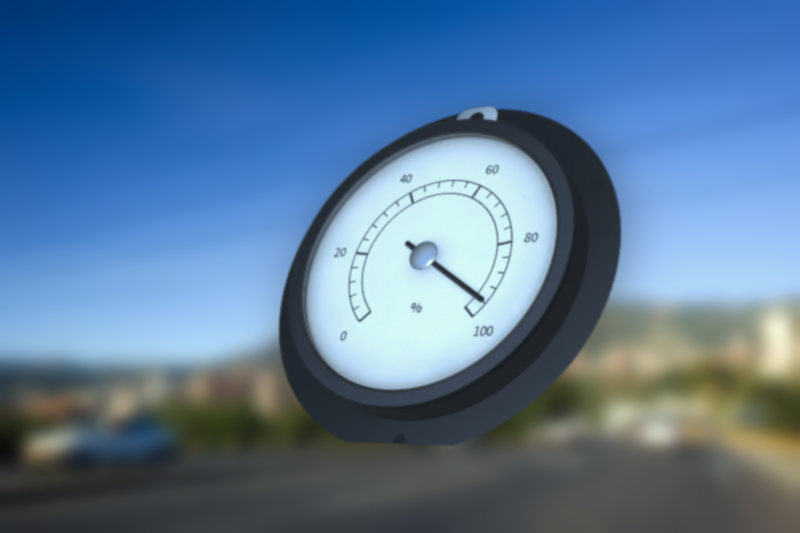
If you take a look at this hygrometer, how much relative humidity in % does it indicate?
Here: 96 %
